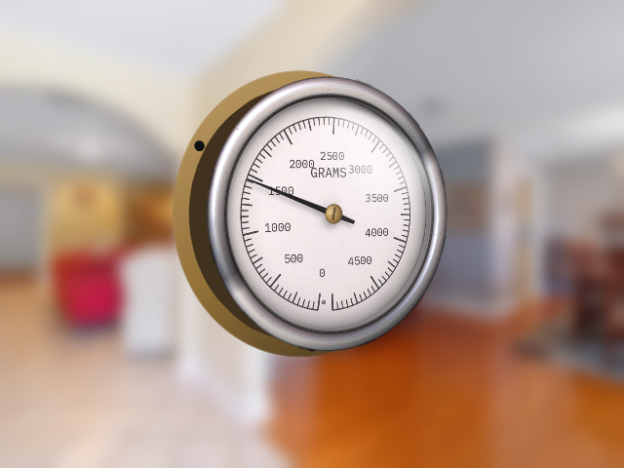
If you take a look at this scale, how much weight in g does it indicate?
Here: 1450 g
